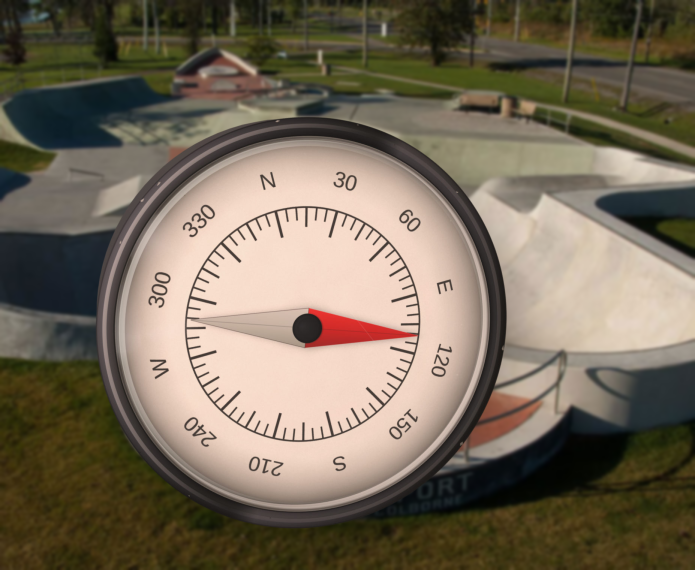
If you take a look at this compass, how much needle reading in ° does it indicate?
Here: 110 °
